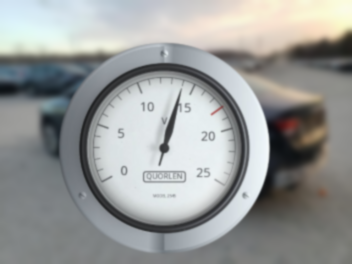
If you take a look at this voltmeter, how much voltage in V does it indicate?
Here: 14 V
